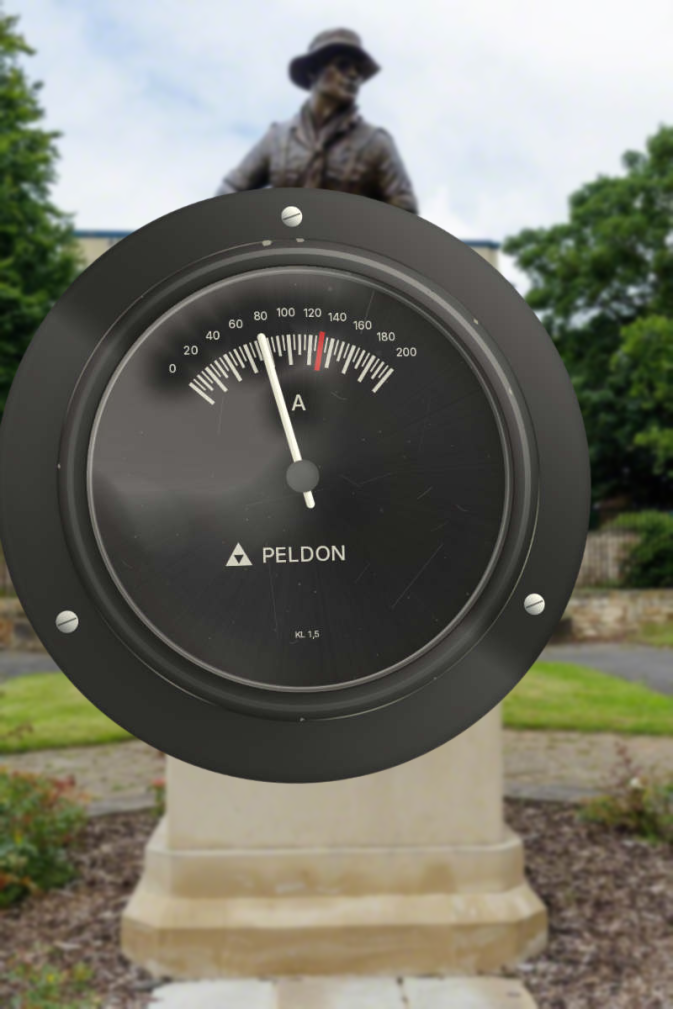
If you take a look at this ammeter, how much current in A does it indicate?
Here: 75 A
